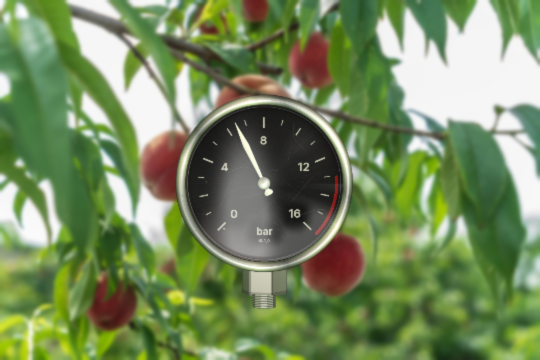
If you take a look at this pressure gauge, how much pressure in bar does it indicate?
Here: 6.5 bar
